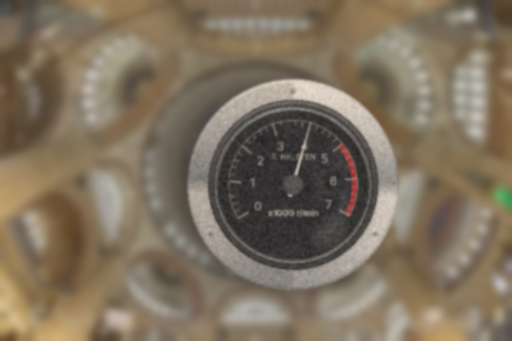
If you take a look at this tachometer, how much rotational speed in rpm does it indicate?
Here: 4000 rpm
